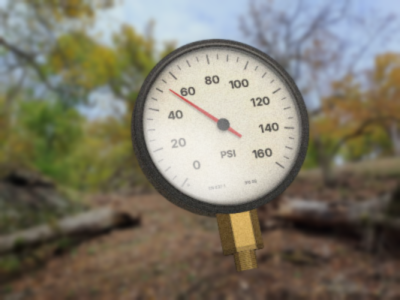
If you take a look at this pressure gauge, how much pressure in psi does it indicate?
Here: 52.5 psi
